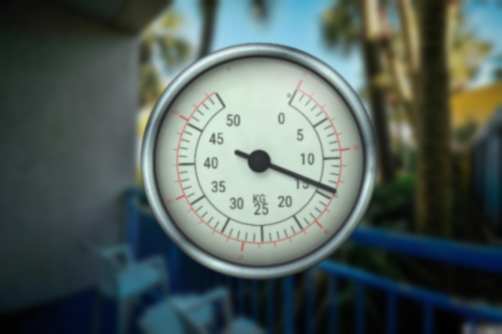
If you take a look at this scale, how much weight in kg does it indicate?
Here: 14 kg
